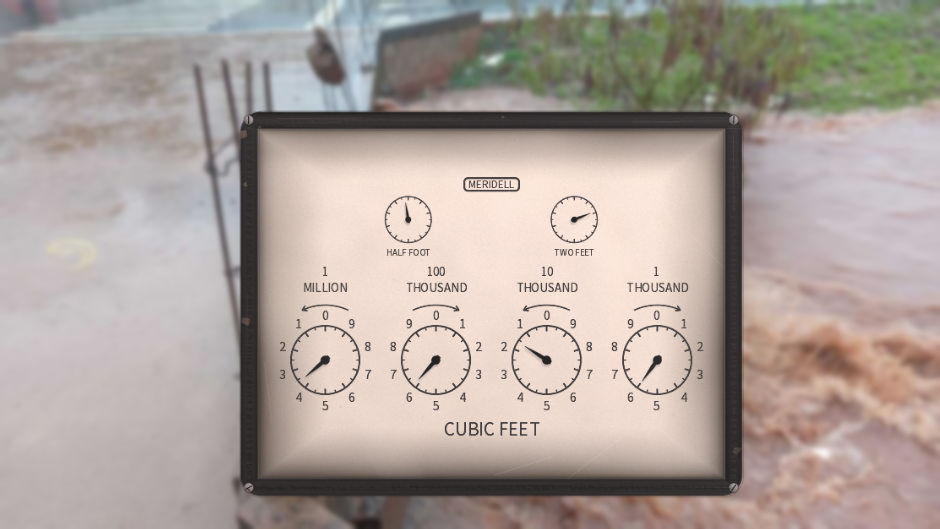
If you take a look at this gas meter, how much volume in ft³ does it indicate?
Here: 361600 ft³
